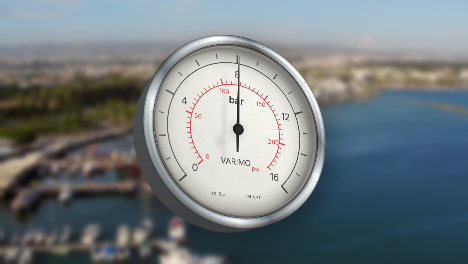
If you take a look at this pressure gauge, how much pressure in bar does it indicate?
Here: 8 bar
